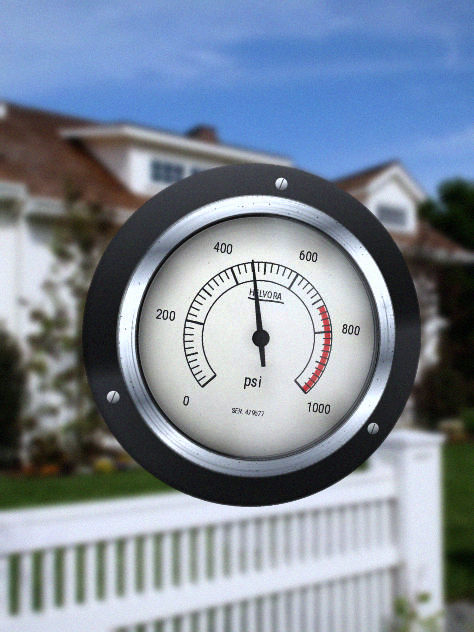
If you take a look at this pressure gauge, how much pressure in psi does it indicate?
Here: 460 psi
